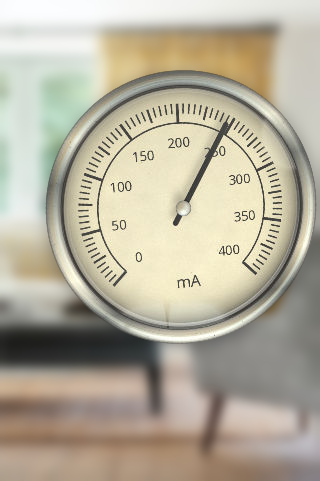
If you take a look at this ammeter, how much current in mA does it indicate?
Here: 245 mA
